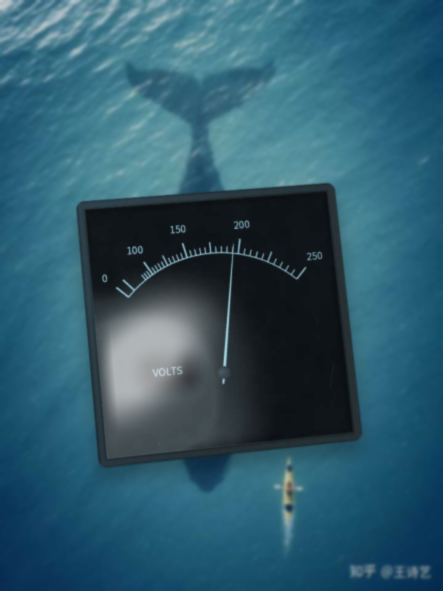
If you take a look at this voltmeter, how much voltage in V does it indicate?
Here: 195 V
